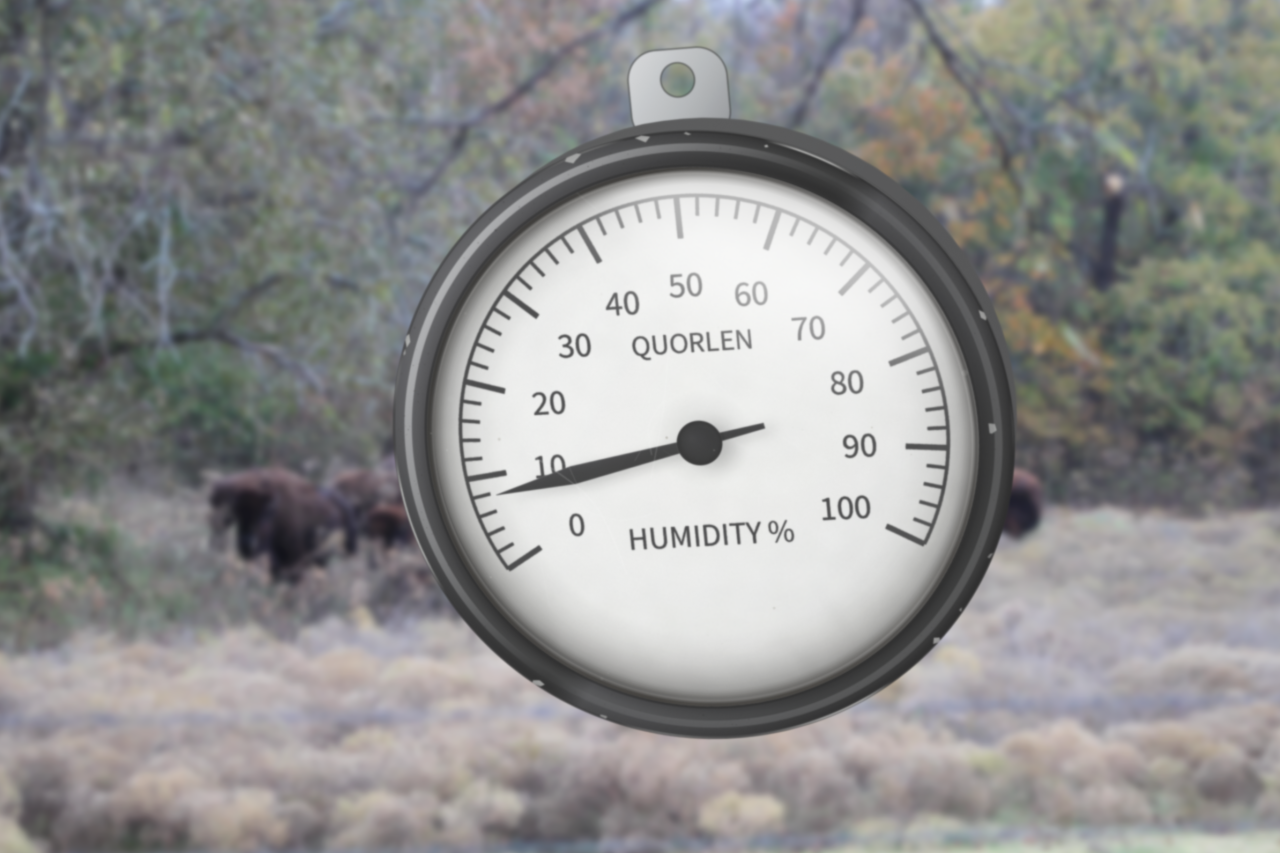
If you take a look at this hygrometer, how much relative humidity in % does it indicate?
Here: 8 %
